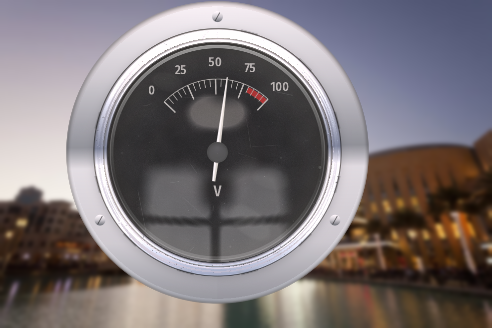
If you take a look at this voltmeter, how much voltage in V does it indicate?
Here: 60 V
